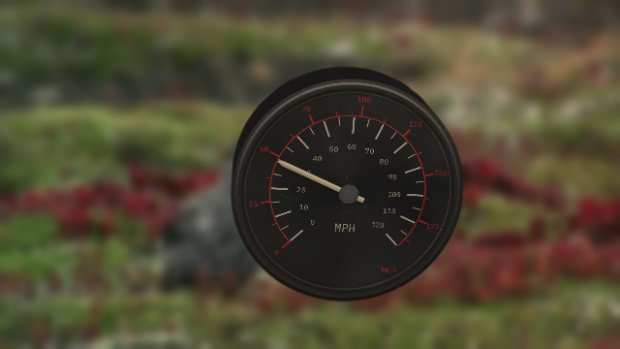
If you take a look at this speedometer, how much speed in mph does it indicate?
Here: 30 mph
